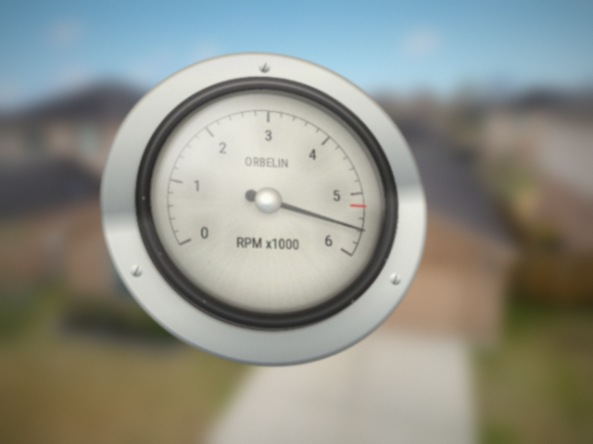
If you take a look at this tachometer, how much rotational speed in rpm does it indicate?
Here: 5600 rpm
